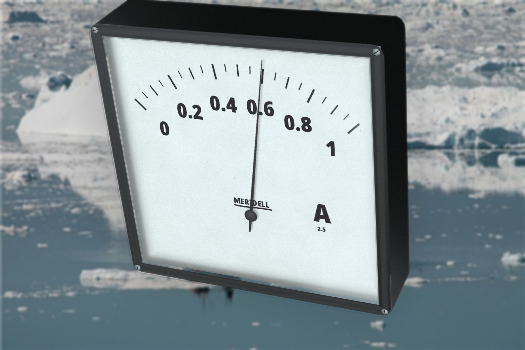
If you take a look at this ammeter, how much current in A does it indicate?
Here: 0.6 A
